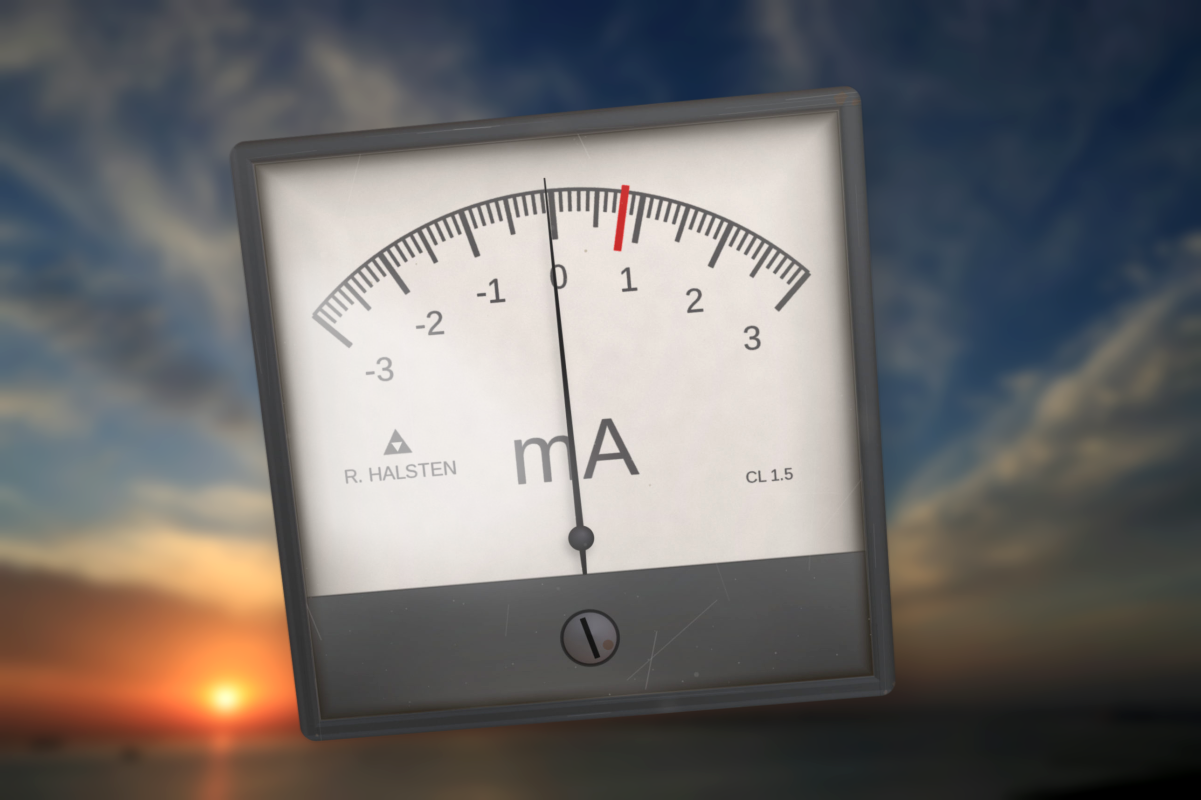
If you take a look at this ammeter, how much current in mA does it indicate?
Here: -0.05 mA
